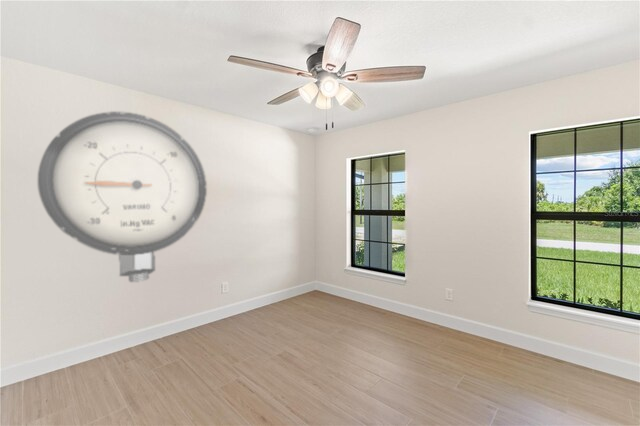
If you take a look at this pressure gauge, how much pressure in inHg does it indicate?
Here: -25 inHg
